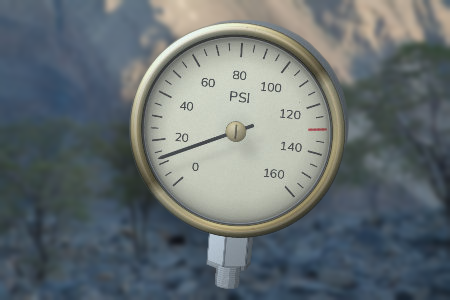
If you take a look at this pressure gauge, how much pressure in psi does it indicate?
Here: 12.5 psi
